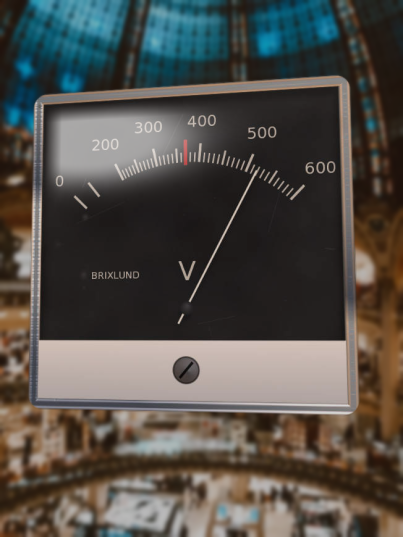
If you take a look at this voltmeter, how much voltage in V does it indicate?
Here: 520 V
